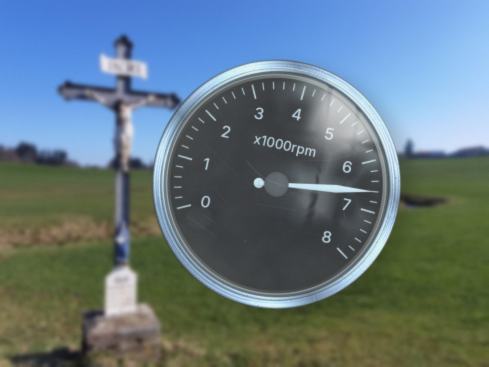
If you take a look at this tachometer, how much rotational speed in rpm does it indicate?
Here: 6600 rpm
